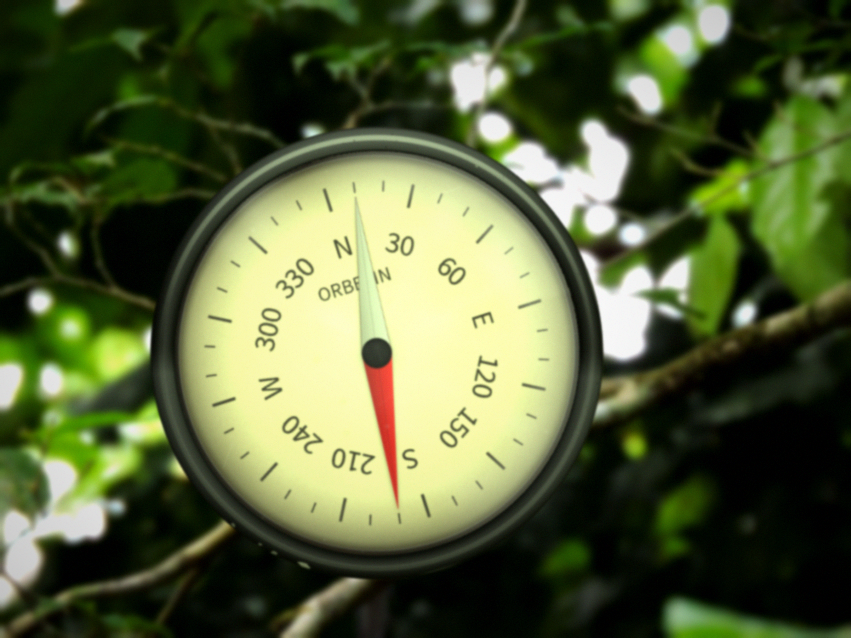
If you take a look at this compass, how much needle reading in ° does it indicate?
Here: 190 °
